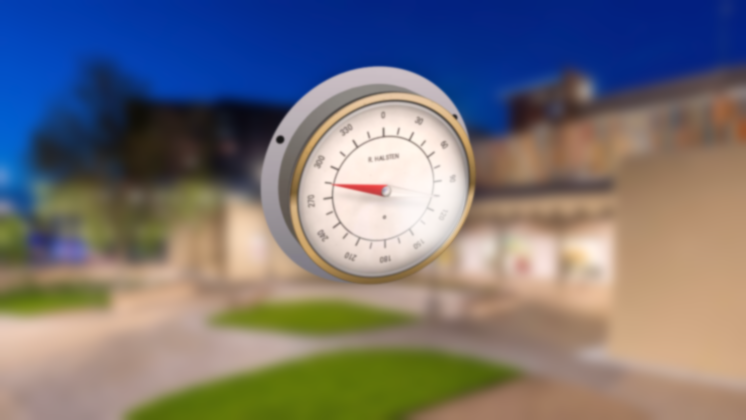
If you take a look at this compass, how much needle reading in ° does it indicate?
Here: 285 °
